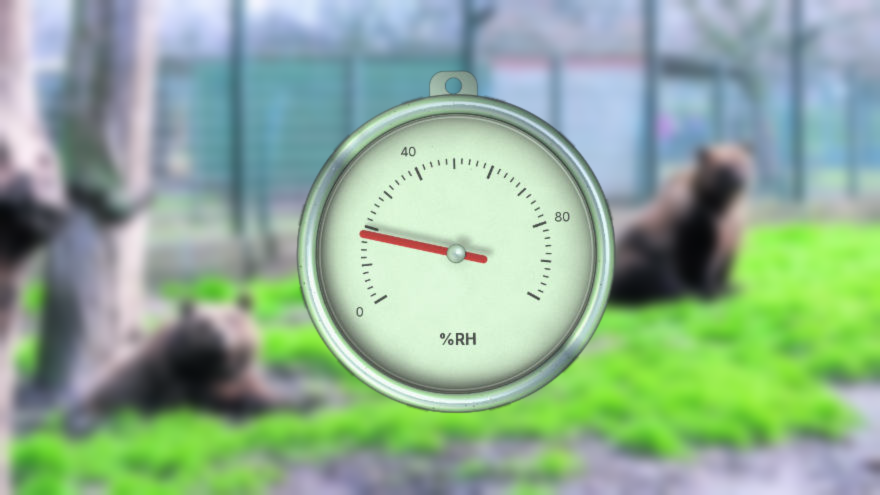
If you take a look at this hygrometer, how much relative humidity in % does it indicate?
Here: 18 %
